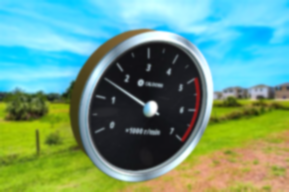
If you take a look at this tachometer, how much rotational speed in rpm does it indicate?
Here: 1500 rpm
